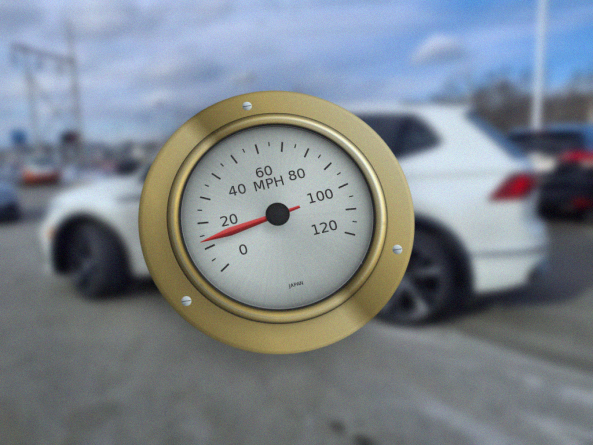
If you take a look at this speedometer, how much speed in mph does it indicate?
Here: 12.5 mph
